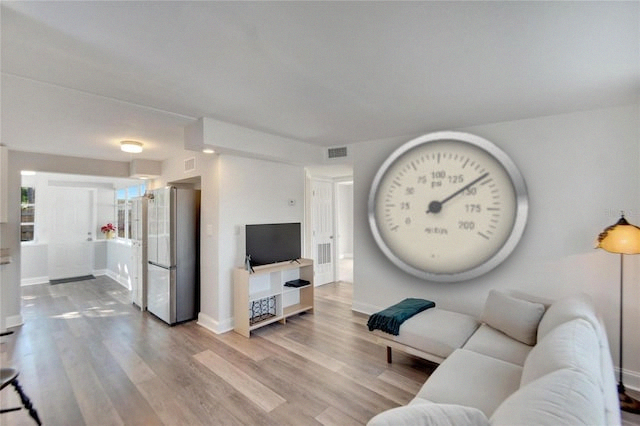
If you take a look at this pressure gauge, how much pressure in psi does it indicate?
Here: 145 psi
